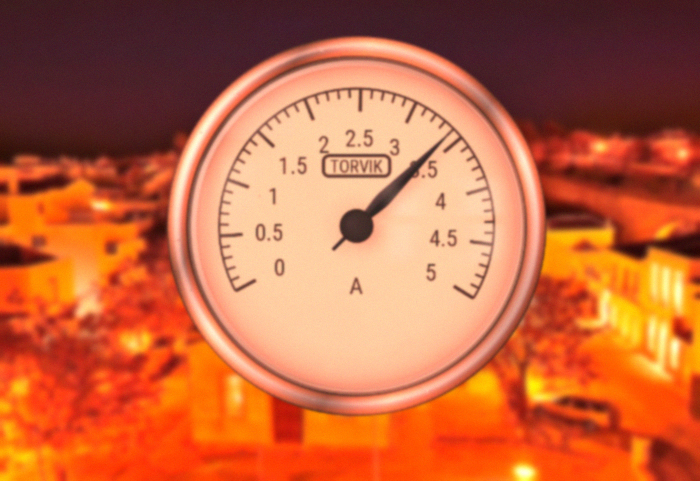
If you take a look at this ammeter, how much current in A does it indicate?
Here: 3.4 A
